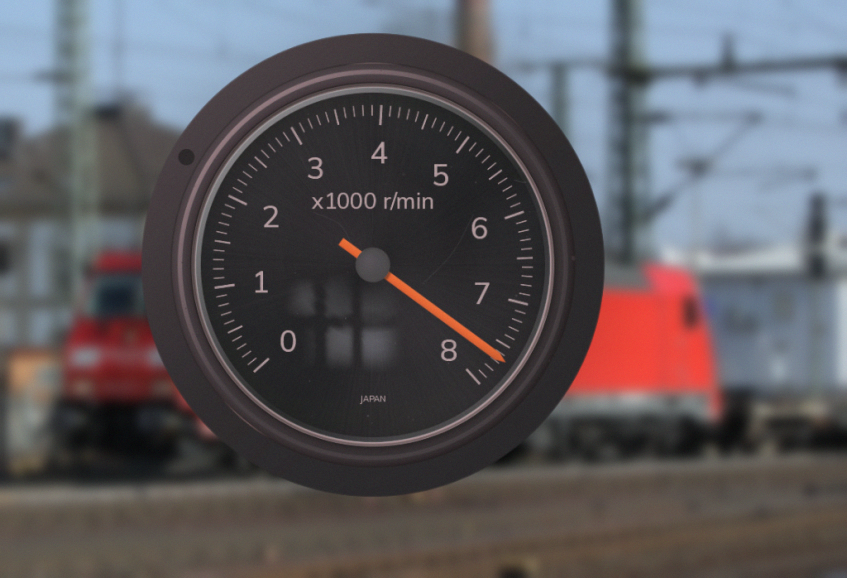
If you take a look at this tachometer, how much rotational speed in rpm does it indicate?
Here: 7650 rpm
